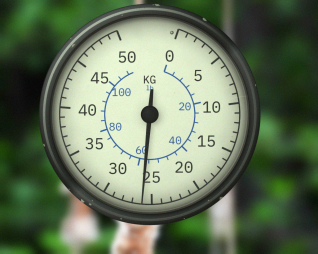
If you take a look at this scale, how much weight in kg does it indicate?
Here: 26 kg
